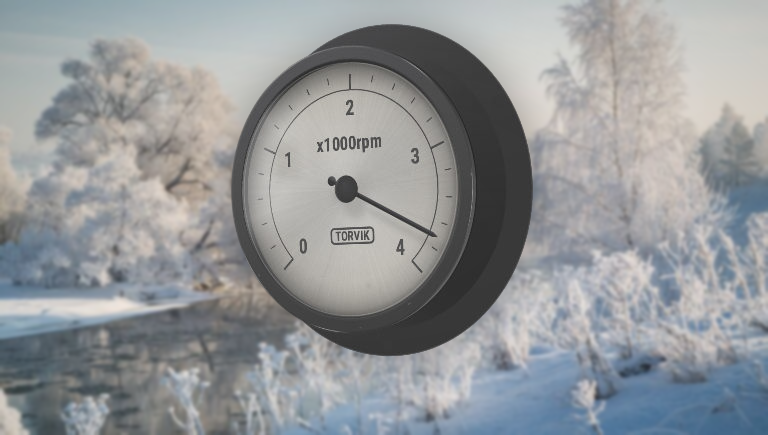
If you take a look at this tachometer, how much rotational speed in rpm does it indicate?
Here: 3700 rpm
